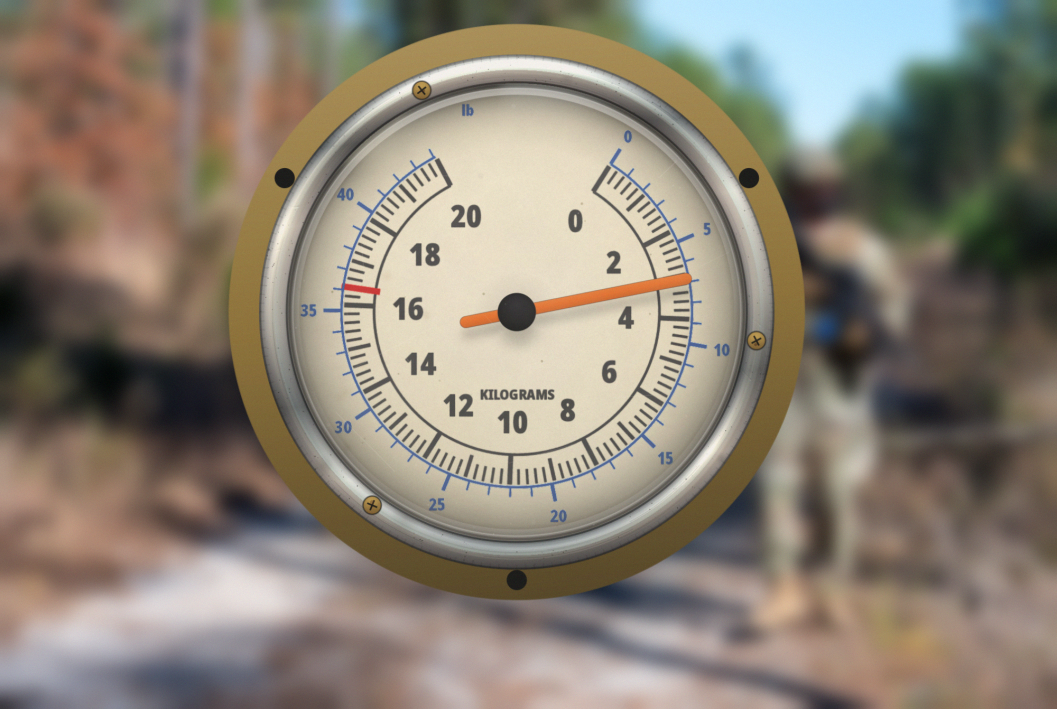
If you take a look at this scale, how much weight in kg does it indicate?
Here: 3.1 kg
